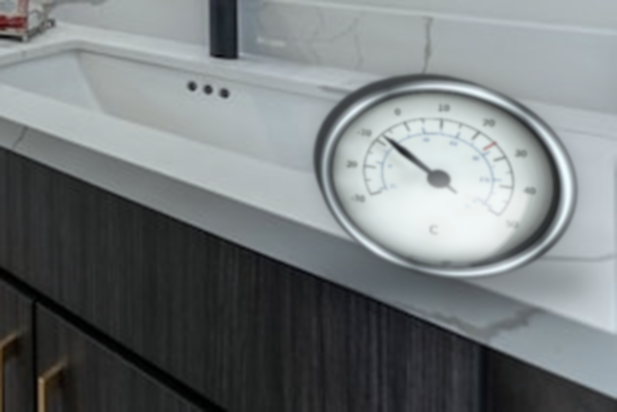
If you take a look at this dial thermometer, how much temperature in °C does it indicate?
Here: -7.5 °C
